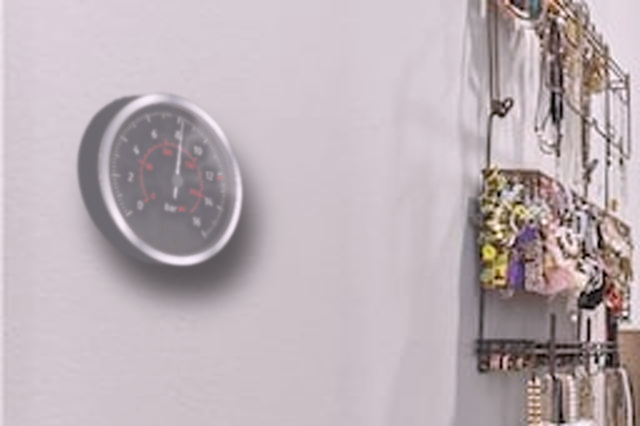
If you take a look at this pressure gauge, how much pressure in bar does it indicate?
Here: 8 bar
